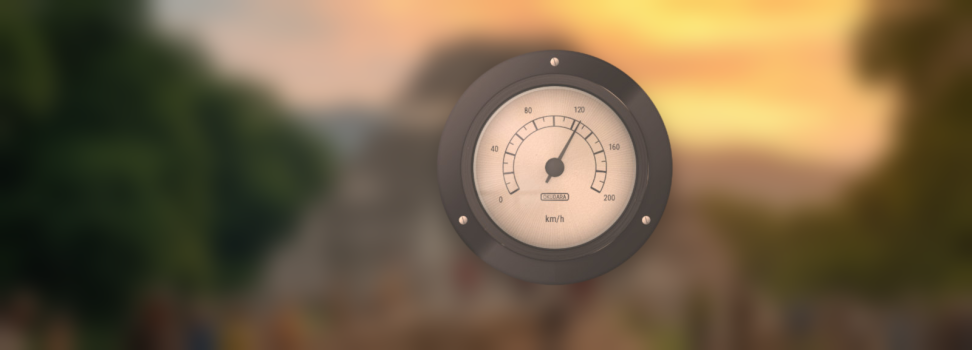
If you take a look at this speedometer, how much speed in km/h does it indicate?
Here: 125 km/h
